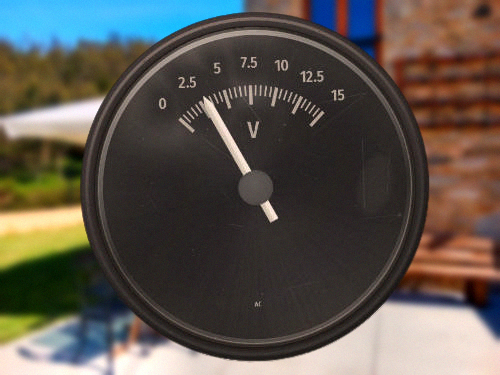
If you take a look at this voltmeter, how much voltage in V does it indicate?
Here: 3 V
